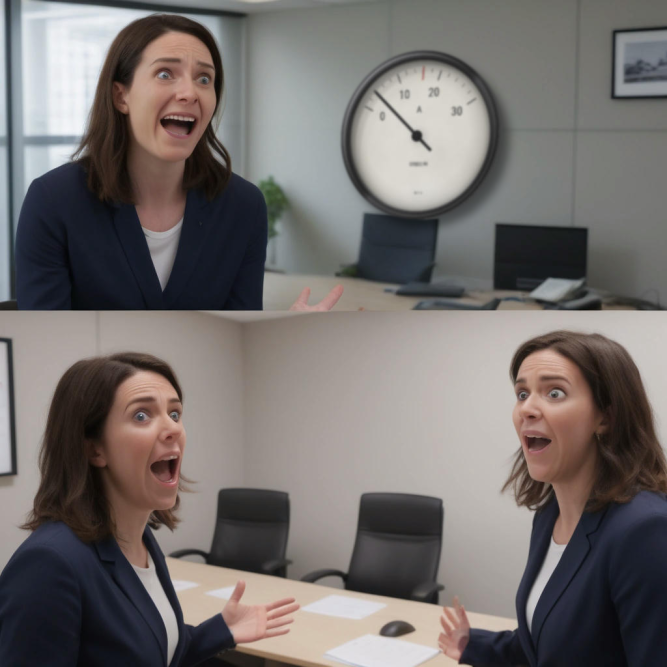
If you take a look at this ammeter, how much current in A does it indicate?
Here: 4 A
